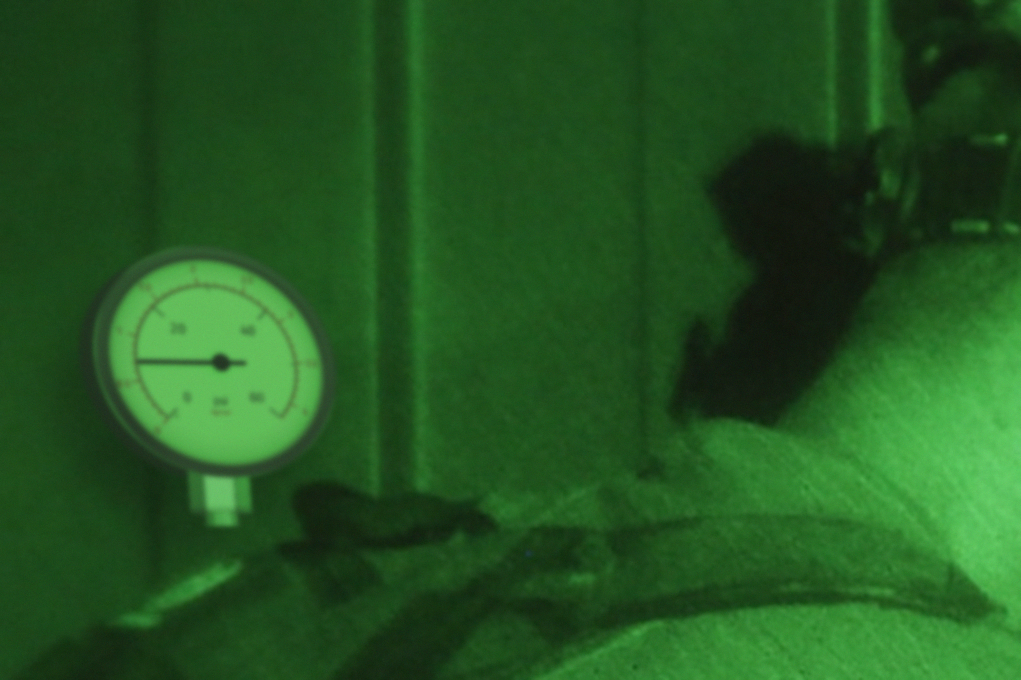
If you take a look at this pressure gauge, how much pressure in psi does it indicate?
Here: 10 psi
